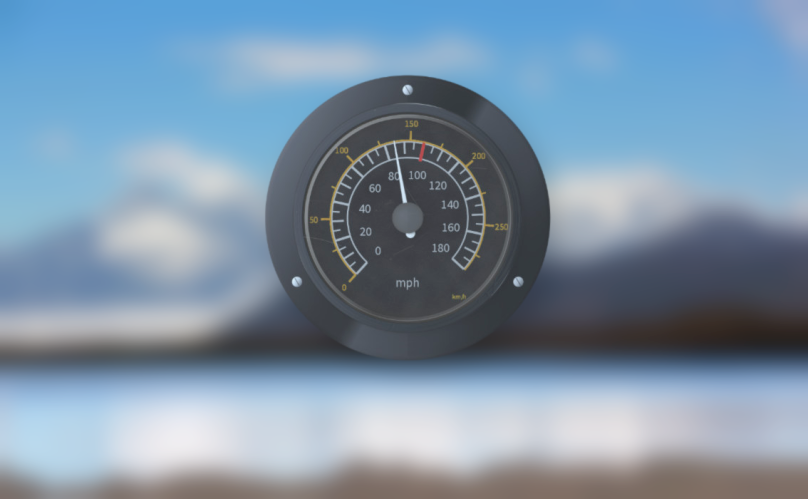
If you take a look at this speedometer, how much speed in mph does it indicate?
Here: 85 mph
